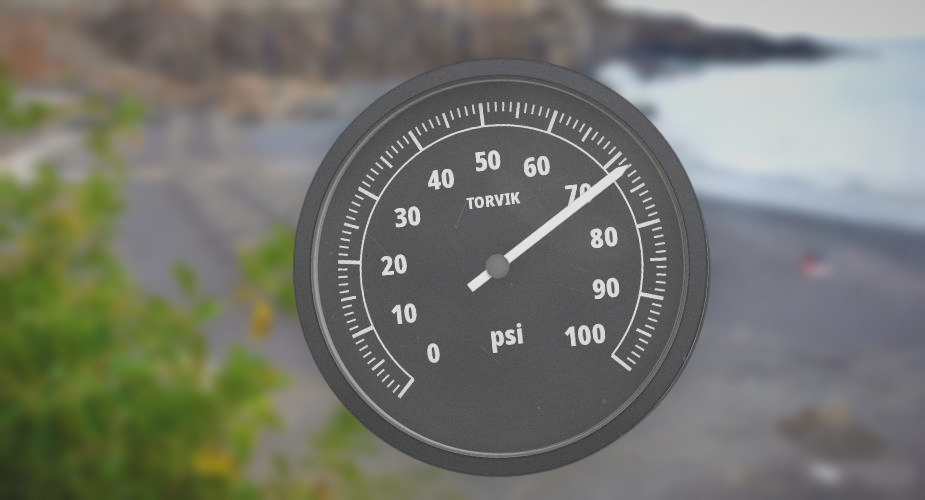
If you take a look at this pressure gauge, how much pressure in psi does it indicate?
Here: 72 psi
